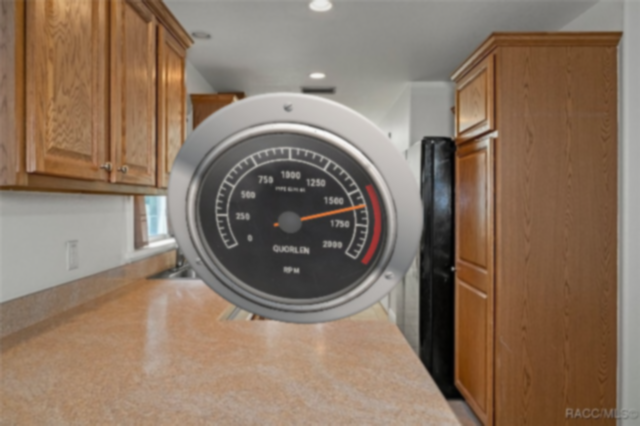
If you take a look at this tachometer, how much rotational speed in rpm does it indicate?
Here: 1600 rpm
